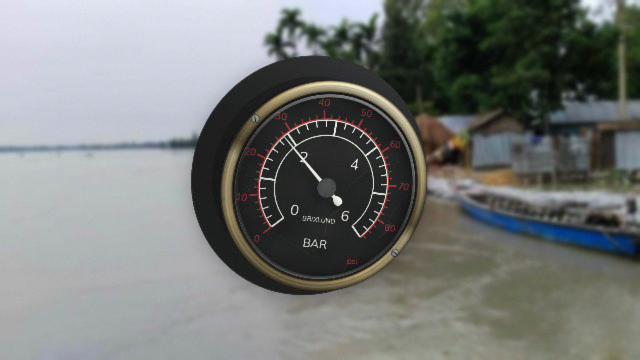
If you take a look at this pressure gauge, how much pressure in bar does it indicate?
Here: 1.9 bar
